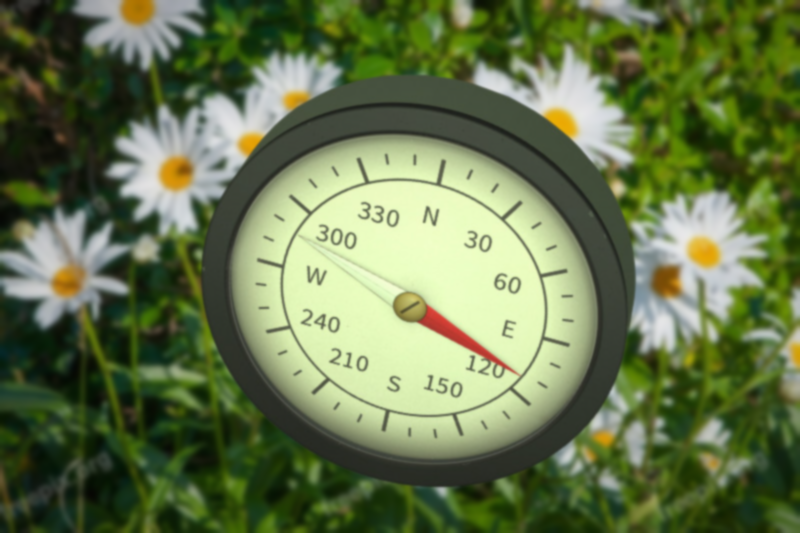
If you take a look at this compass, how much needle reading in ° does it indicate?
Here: 110 °
